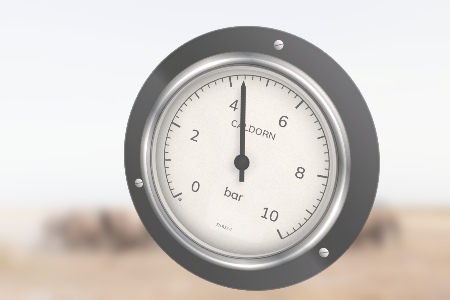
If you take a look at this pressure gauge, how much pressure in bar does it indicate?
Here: 4.4 bar
